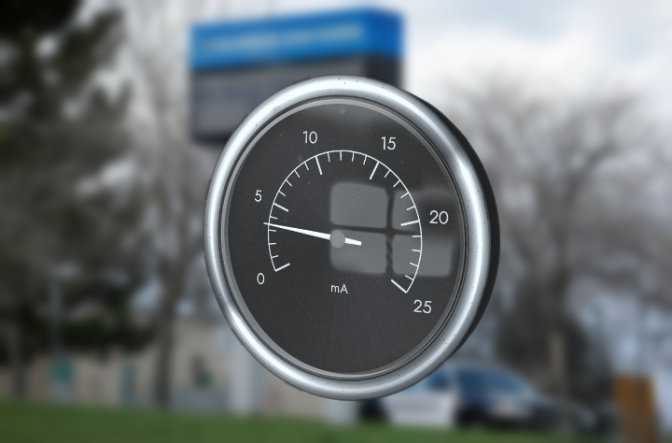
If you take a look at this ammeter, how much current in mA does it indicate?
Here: 3.5 mA
